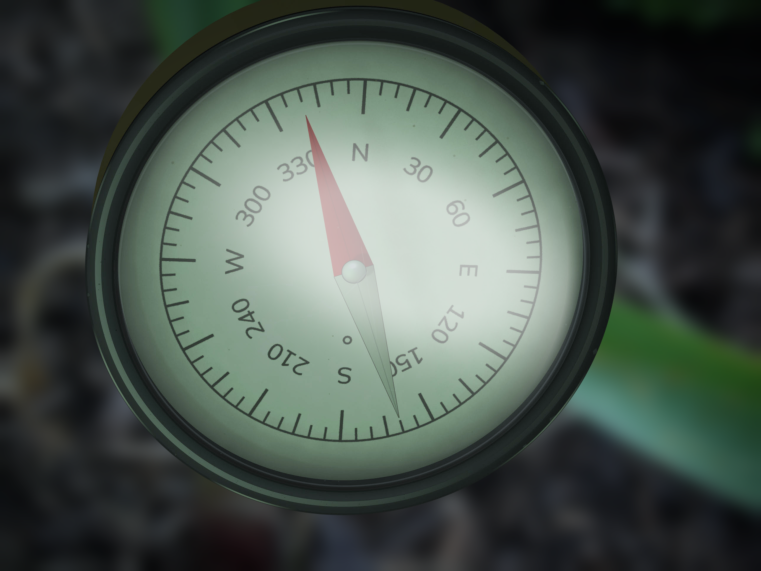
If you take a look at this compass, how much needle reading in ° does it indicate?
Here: 340 °
